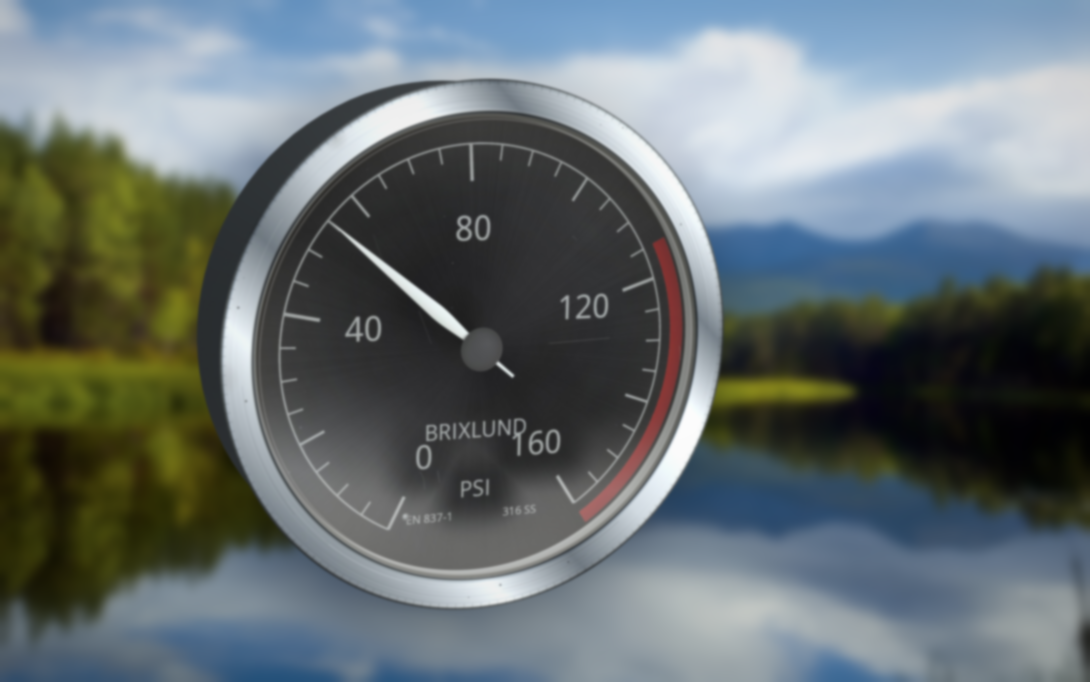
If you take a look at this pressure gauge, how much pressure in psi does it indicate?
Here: 55 psi
